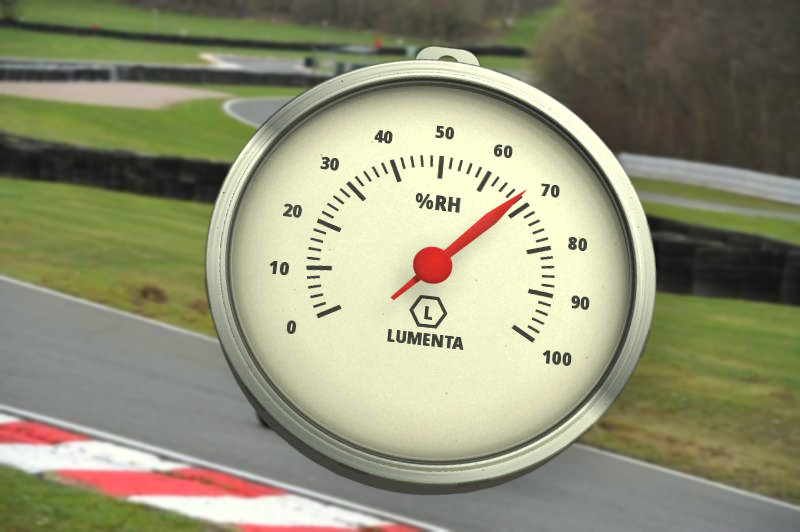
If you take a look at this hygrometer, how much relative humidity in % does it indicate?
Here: 68 %
